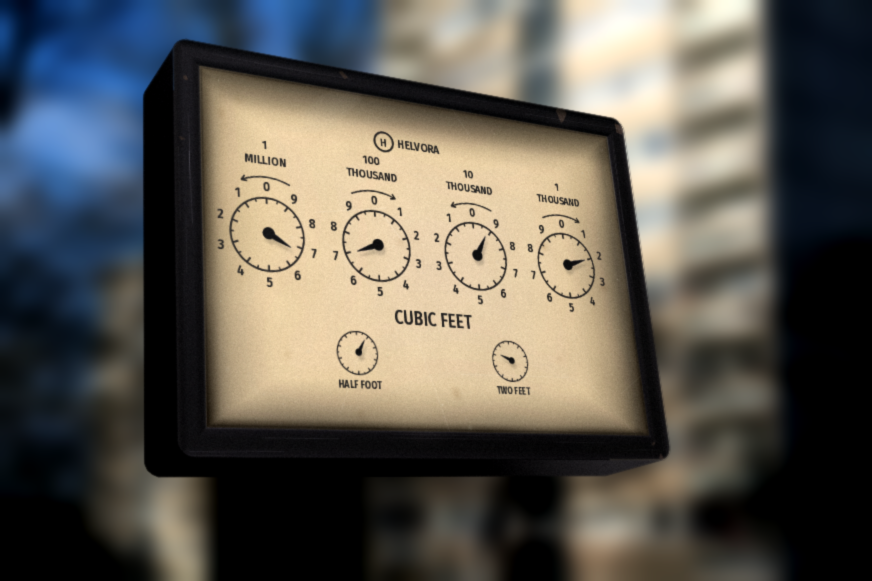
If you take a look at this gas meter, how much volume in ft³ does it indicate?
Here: 669200 ft³
